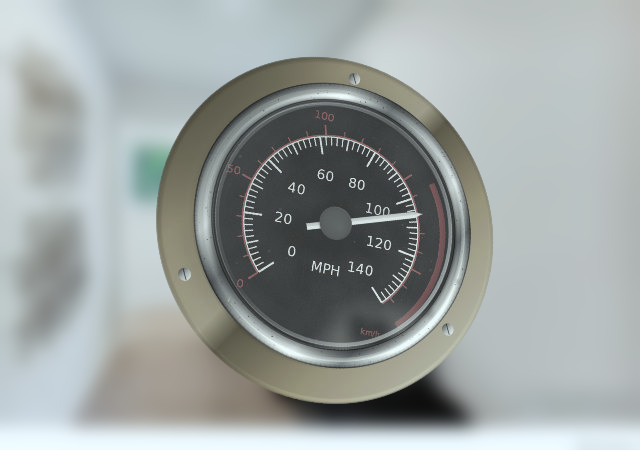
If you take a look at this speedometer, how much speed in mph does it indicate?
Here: 106 mph
